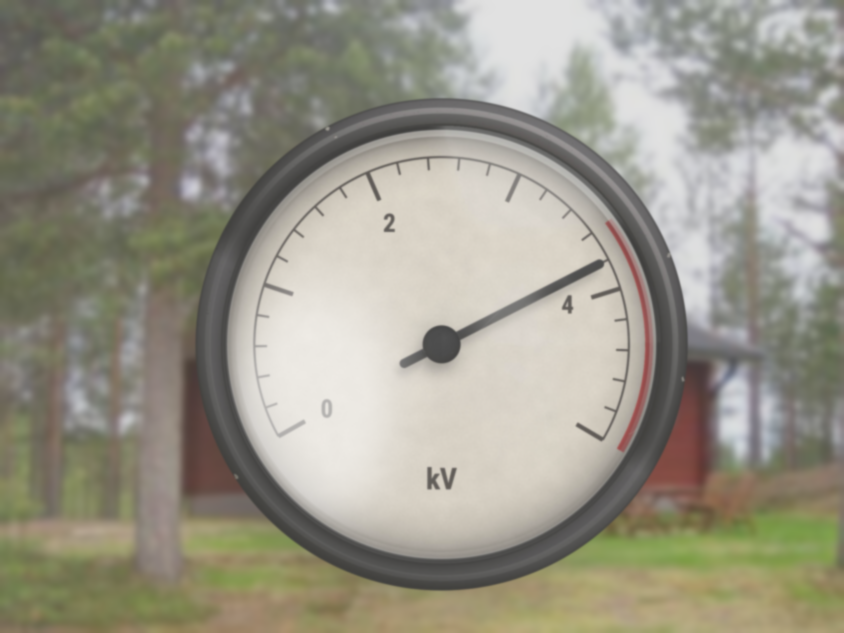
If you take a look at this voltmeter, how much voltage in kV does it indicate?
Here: 3.8 kV
